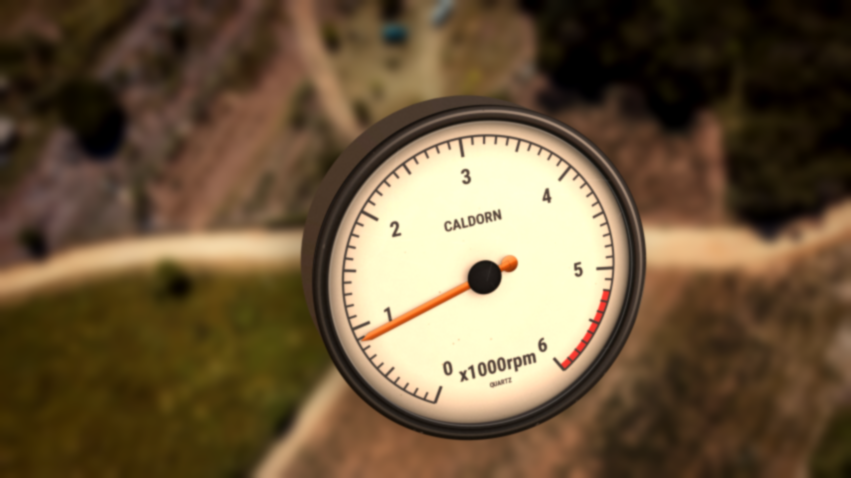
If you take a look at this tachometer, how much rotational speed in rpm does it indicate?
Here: 900 rpm
